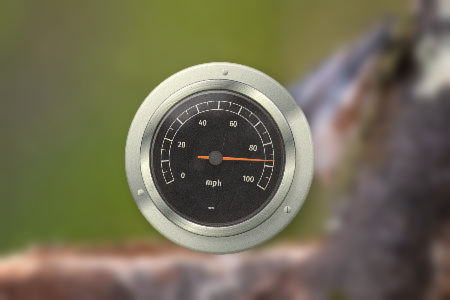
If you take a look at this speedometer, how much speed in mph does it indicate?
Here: 87.5 mph
